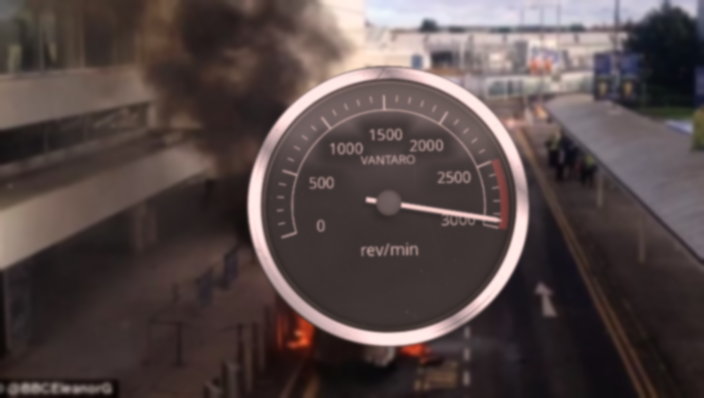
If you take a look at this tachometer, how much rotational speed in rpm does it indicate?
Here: 2950 rpm
